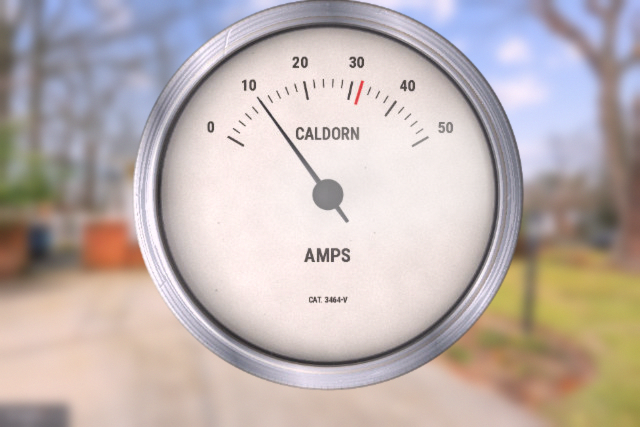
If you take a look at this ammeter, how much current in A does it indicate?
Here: 10 A
